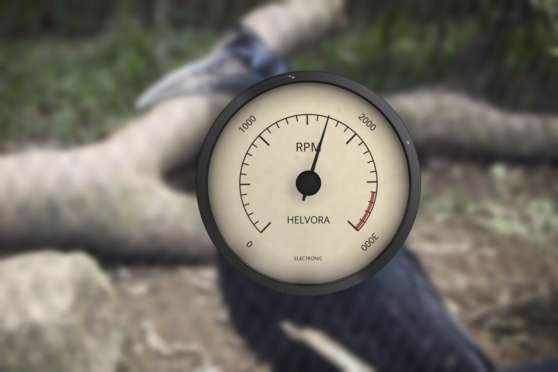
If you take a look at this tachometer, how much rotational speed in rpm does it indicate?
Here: 1700 rpm
